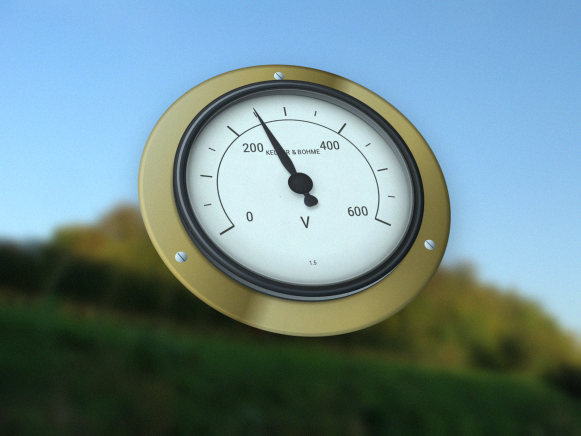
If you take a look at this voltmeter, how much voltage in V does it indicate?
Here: 250 V
